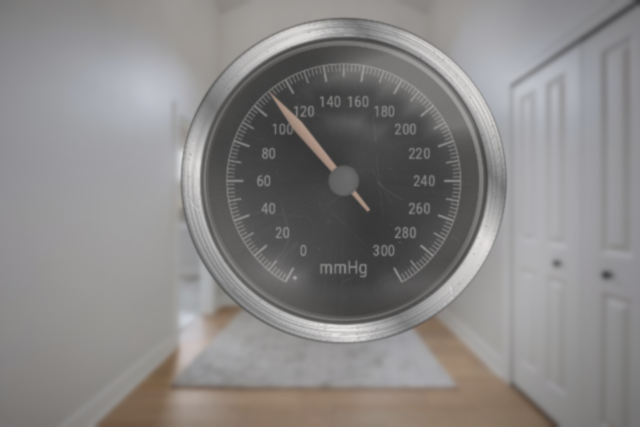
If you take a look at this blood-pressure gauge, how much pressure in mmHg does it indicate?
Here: 110 mmHg
